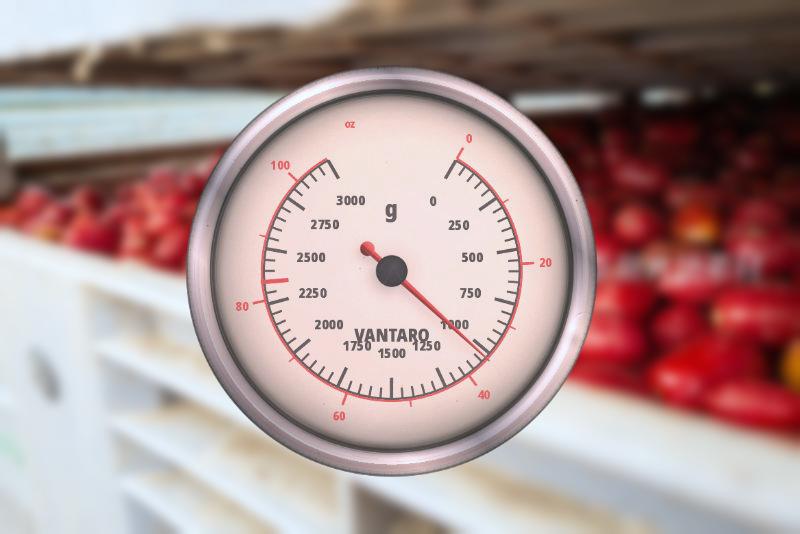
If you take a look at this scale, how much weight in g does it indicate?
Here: 1025 g
